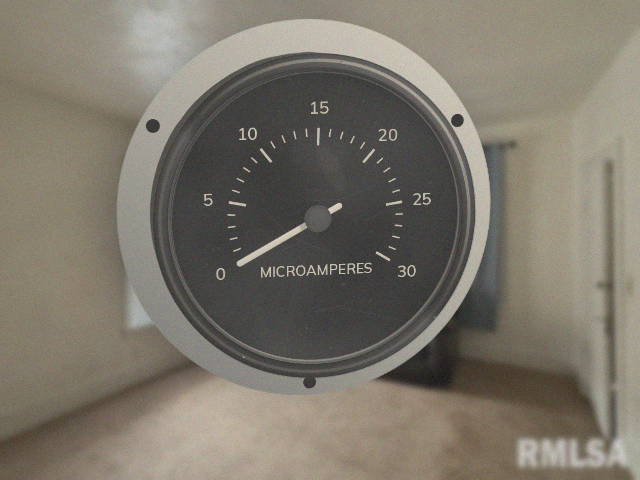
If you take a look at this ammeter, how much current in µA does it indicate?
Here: 0 µA
